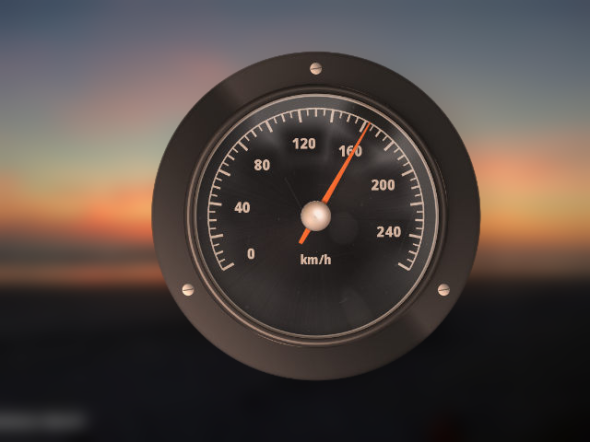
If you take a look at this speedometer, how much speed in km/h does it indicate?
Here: 162.5 km/h
